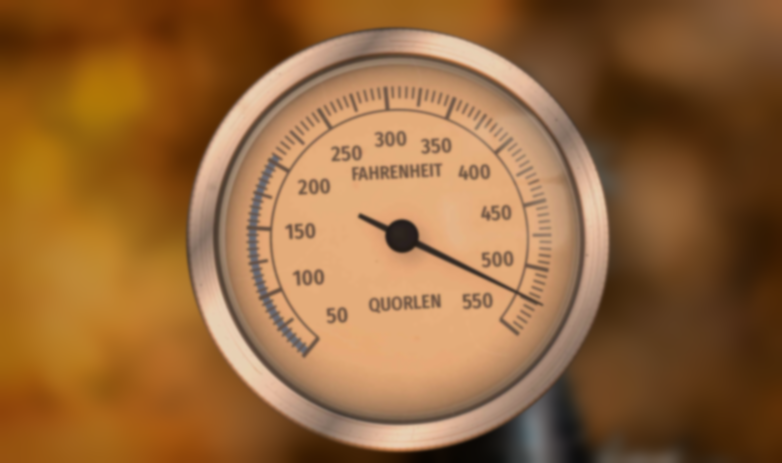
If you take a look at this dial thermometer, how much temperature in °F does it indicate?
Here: 525 °F
